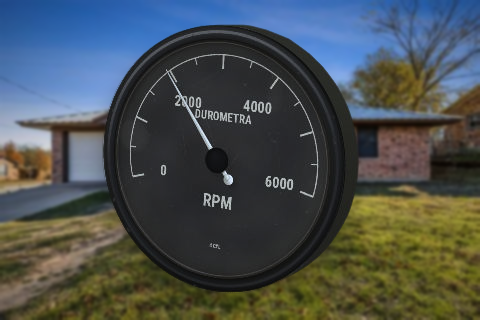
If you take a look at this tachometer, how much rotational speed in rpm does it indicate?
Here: 2000 rpm
